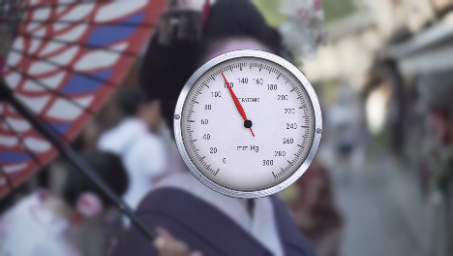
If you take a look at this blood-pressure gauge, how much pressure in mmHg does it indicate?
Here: 120 mmHg
